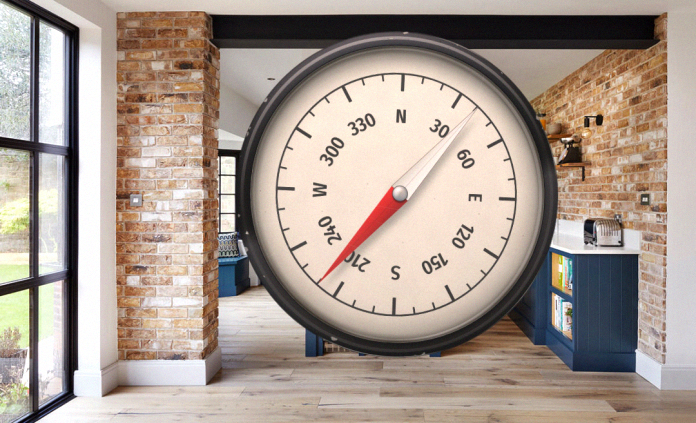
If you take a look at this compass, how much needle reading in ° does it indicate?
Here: 220 °
